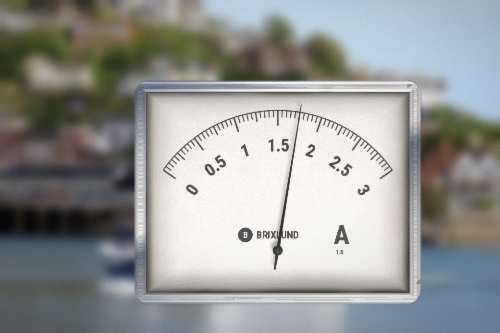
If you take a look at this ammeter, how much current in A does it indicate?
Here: 1.75 A
